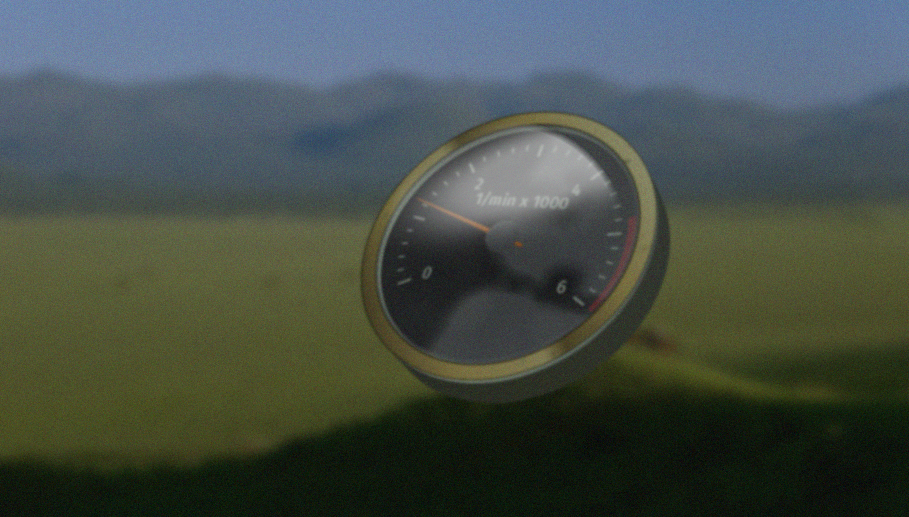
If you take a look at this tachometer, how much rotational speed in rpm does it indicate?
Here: 1200 rpm
